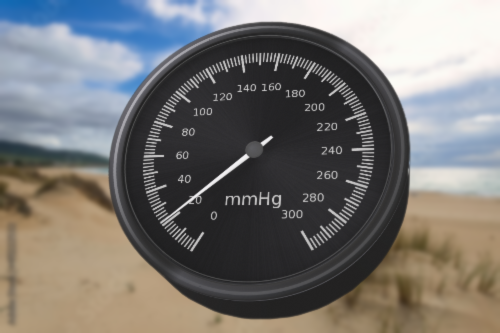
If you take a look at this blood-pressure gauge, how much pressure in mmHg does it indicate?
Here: 20 mmHg
